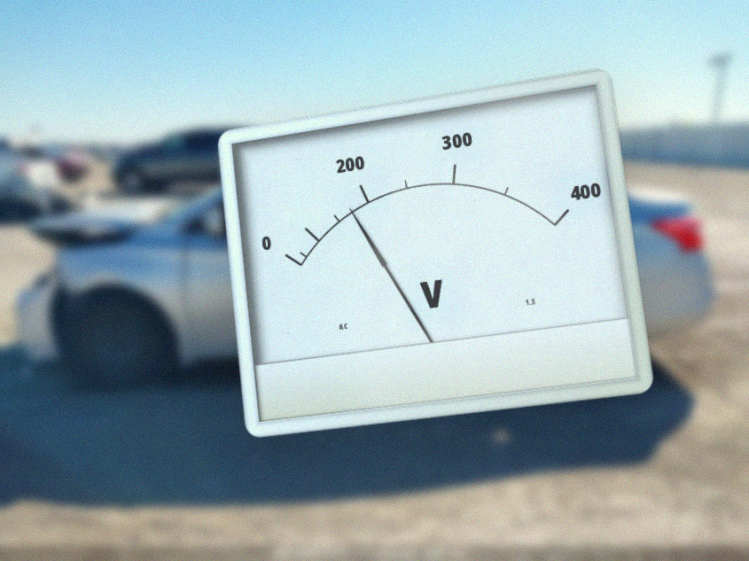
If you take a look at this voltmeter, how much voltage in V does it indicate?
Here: 175 V
